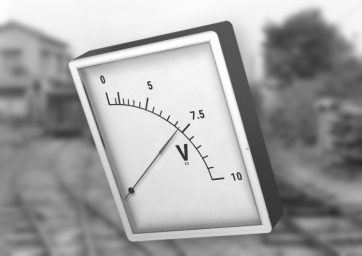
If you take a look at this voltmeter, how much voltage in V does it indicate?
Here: 7.25 V
